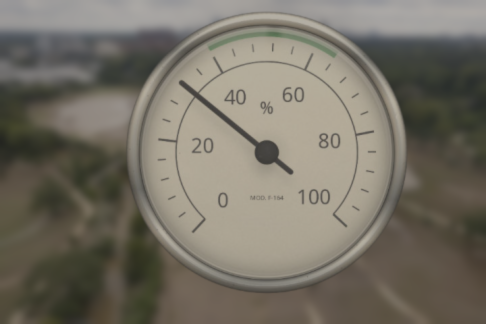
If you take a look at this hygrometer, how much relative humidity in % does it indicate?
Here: 32 %
